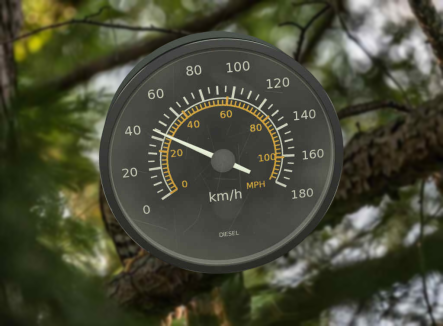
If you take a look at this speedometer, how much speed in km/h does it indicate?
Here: 45 km/h
